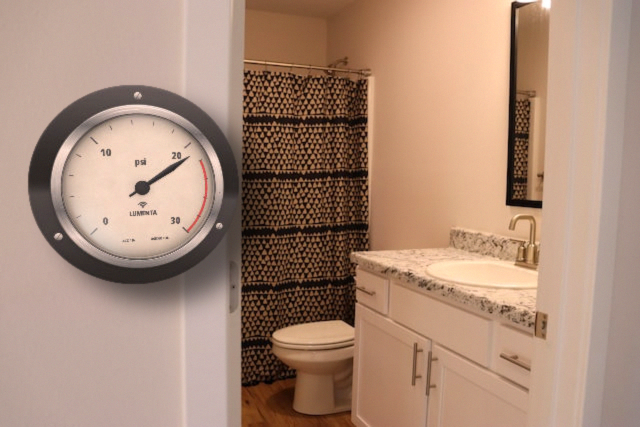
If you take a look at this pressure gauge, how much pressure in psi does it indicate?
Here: 21 psi
